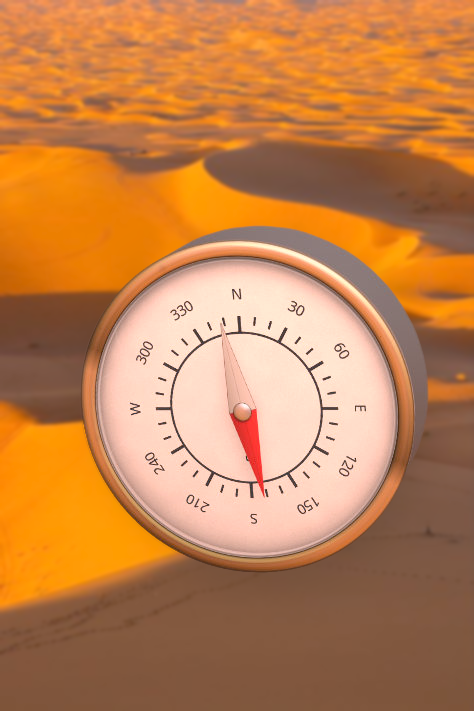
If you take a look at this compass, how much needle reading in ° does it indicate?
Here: 170 °
